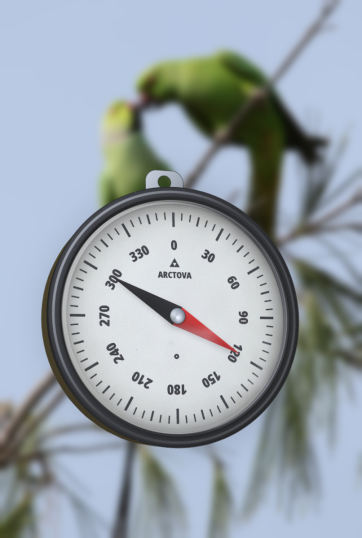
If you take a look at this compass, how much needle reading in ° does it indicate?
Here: 120 °
